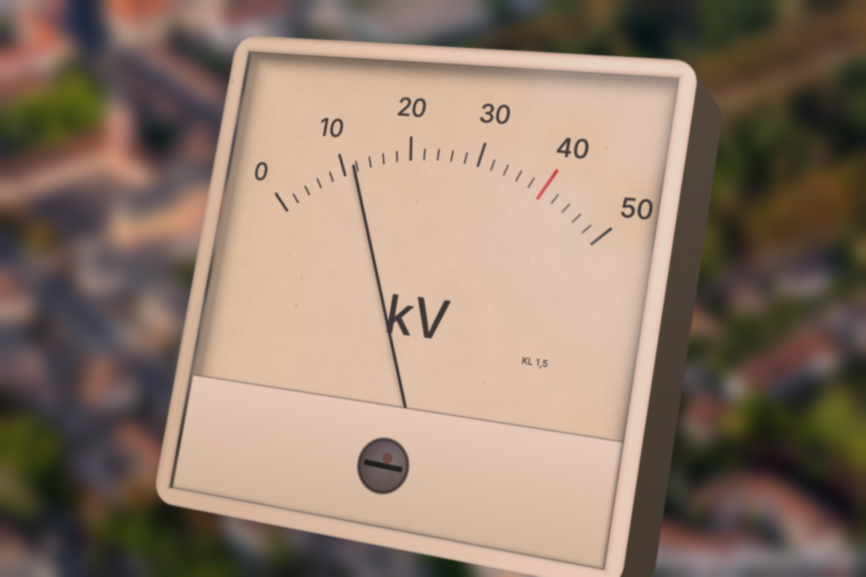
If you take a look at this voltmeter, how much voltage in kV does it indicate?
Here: 12 kV
